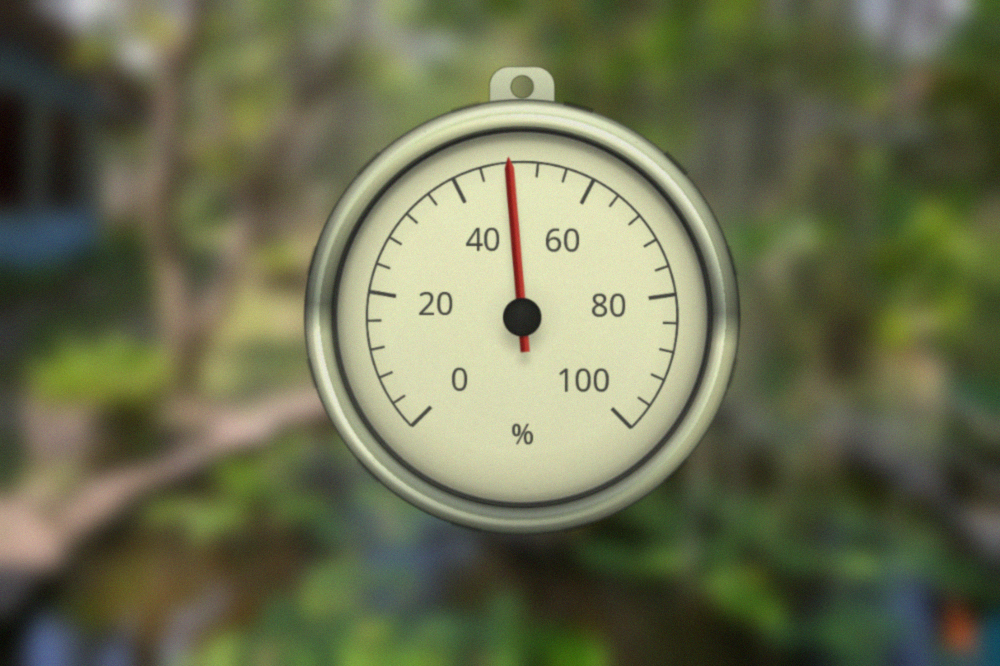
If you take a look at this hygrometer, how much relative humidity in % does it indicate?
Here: 48 %
